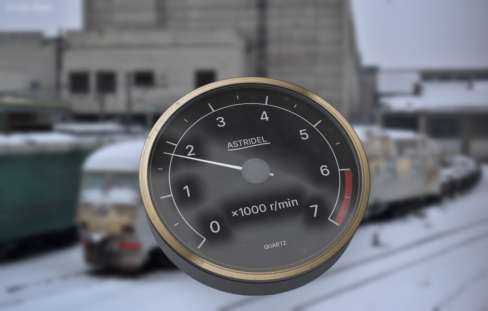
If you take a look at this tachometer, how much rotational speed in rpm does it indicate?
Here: 1750 rpm
